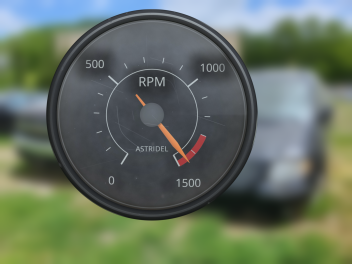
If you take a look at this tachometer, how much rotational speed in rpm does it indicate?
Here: 1450 rpm
